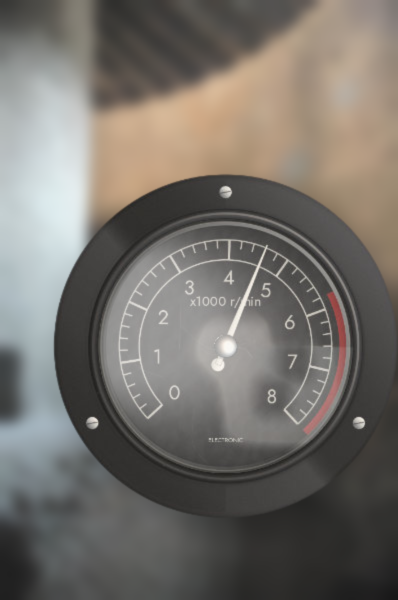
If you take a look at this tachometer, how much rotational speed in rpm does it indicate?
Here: 4600 rpm
